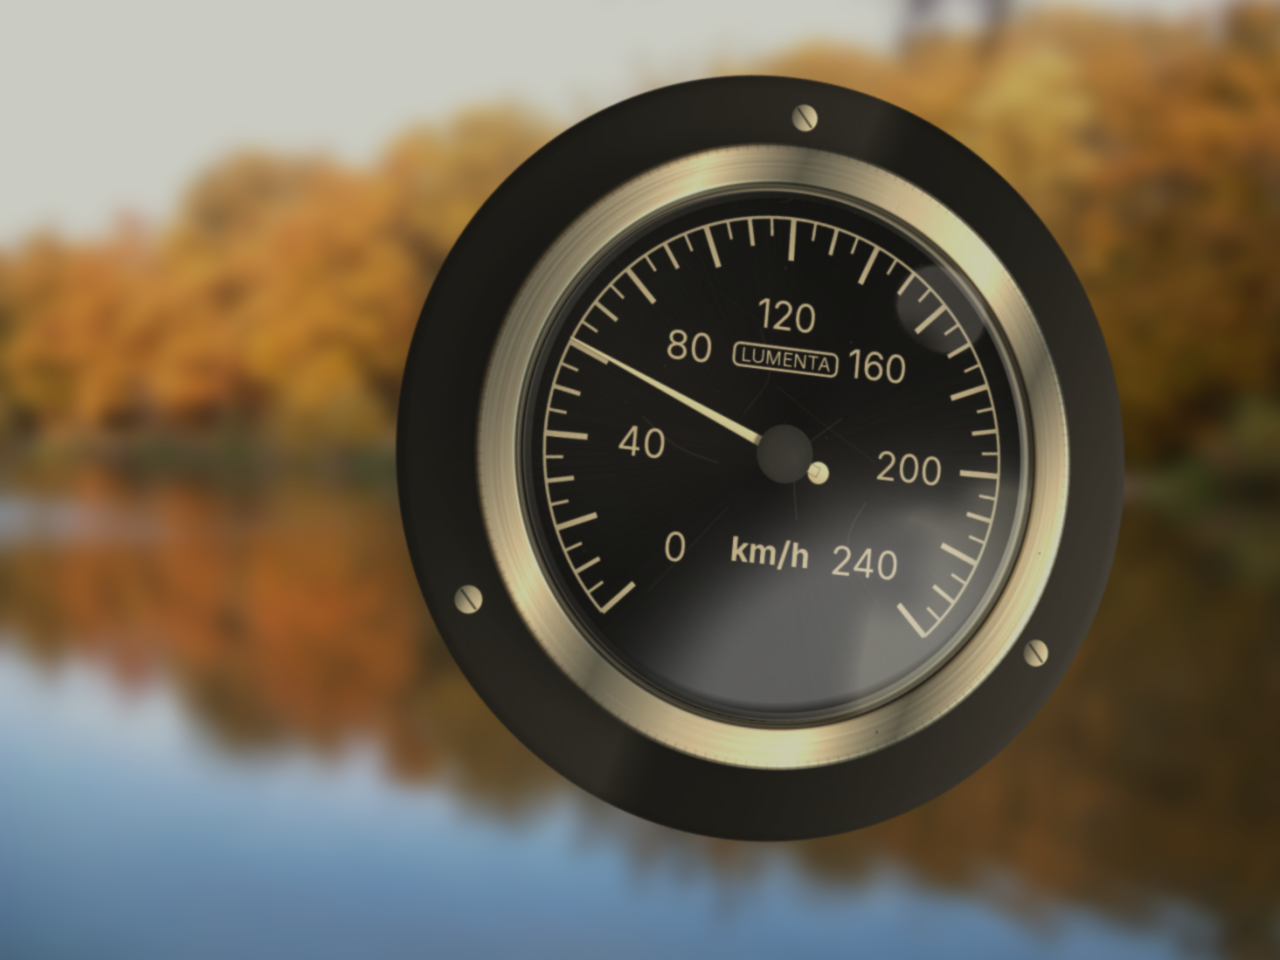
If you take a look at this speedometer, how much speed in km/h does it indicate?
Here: 60 km/h
